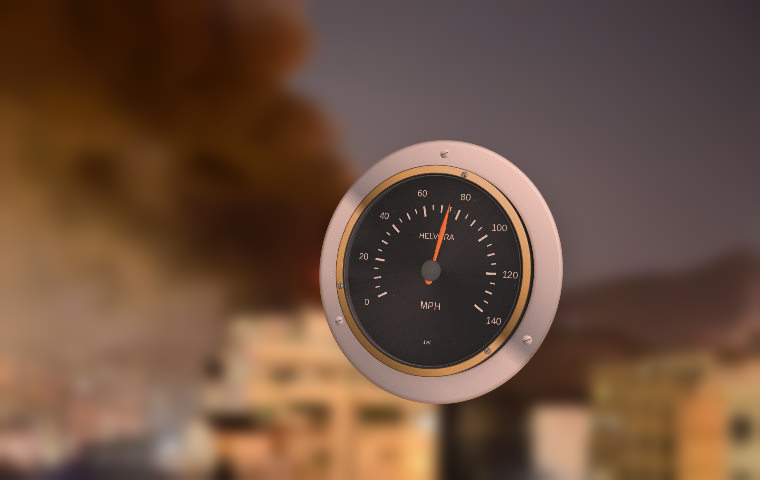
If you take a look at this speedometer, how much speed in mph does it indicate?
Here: 75 mph
